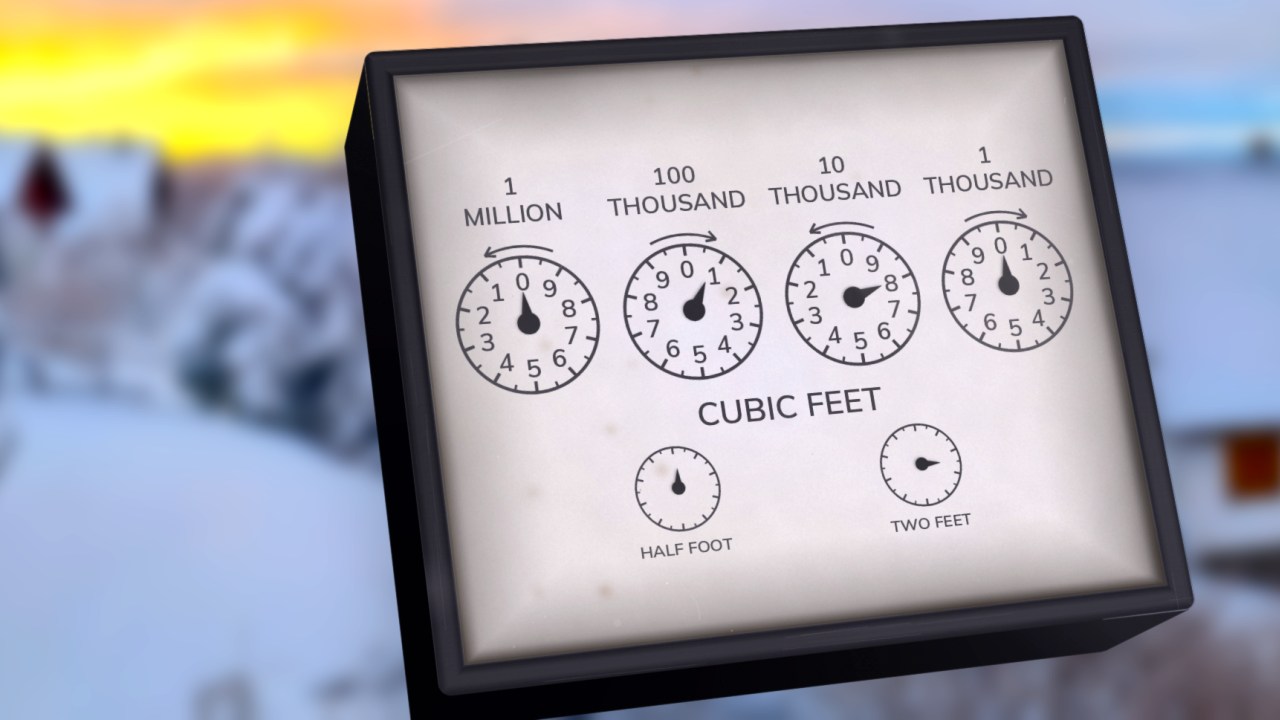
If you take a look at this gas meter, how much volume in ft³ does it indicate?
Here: 8000 ft³
